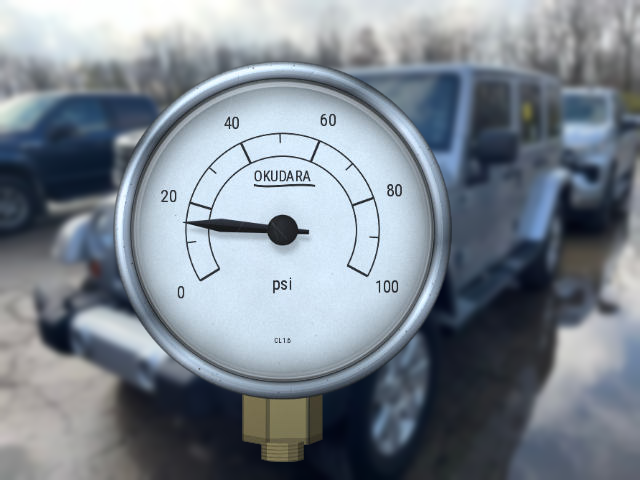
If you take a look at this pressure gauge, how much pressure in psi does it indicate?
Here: 15 psi
